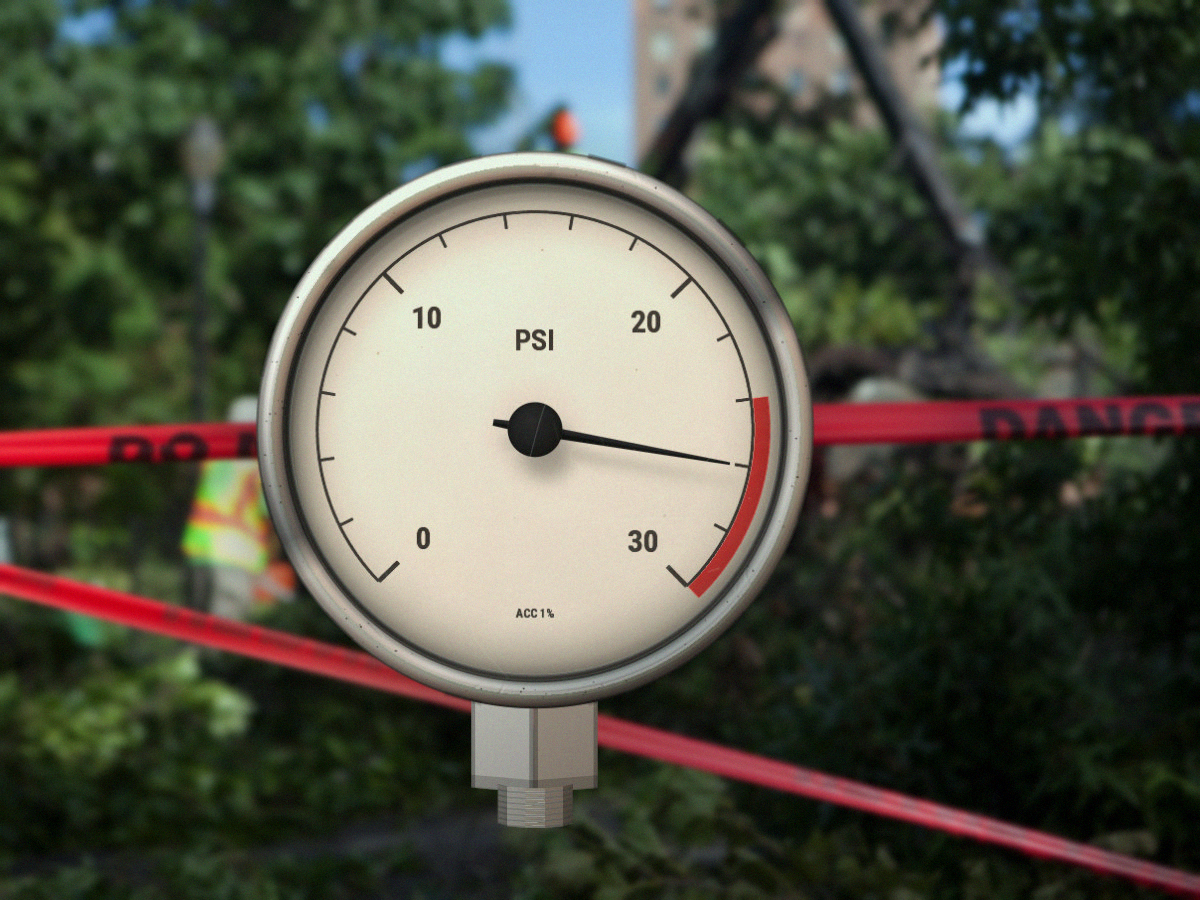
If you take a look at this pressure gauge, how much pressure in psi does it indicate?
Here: 26 psi
